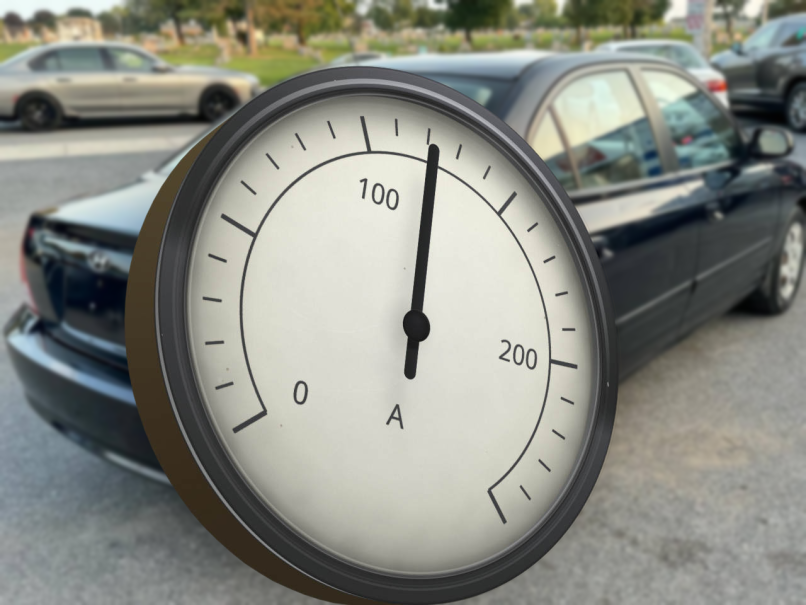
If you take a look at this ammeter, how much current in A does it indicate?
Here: 120 A
